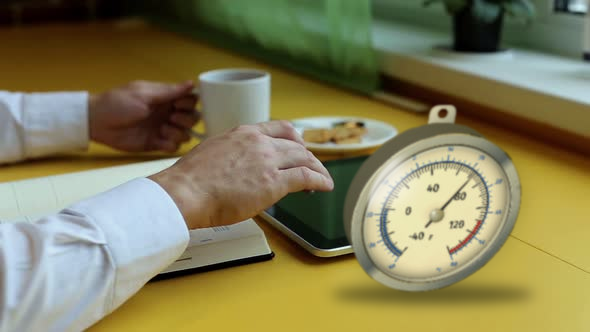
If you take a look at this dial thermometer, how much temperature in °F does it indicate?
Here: 70 °F
